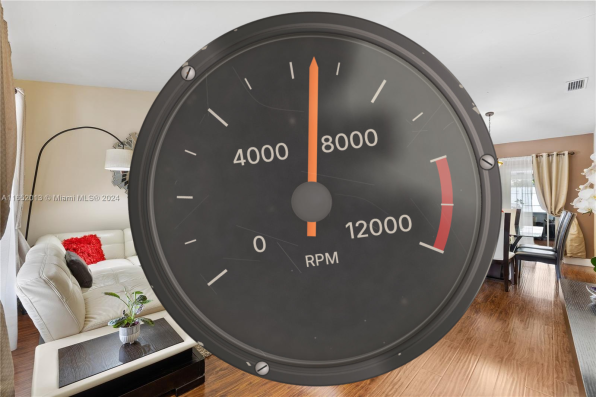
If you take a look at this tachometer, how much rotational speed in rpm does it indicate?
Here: 6500 rpm
